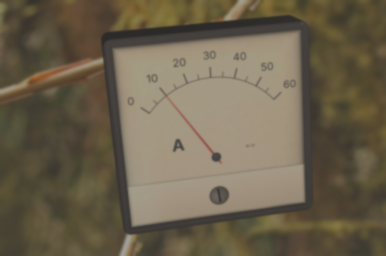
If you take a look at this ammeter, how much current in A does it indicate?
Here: 10 A
